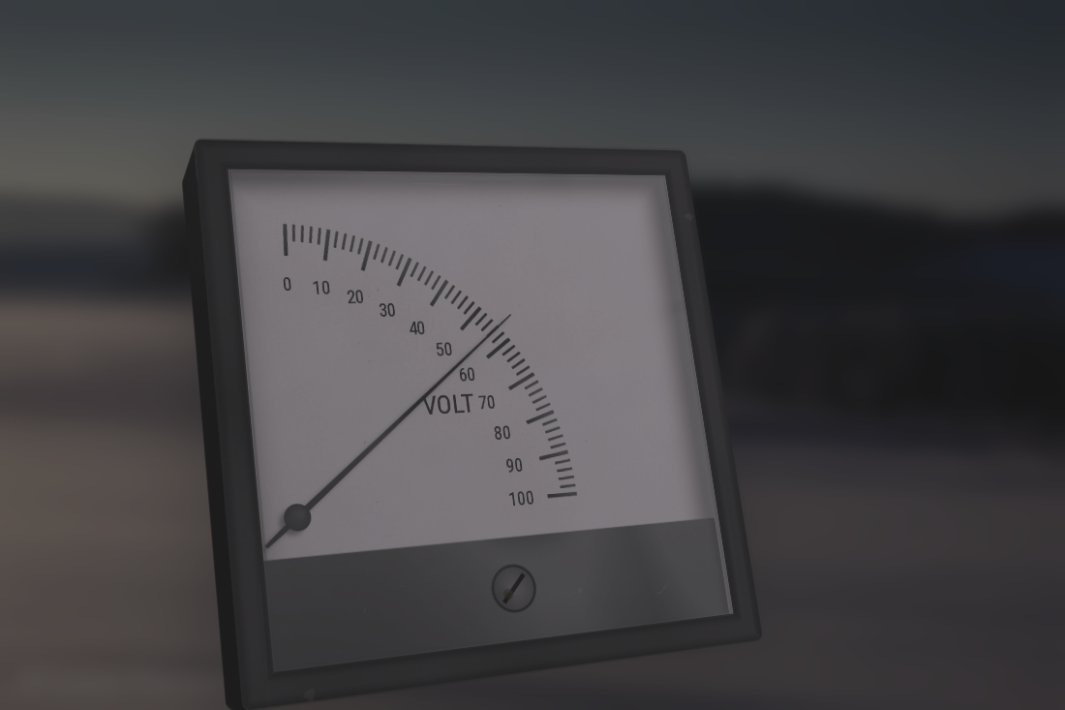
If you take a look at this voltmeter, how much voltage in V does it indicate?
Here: 56 V
